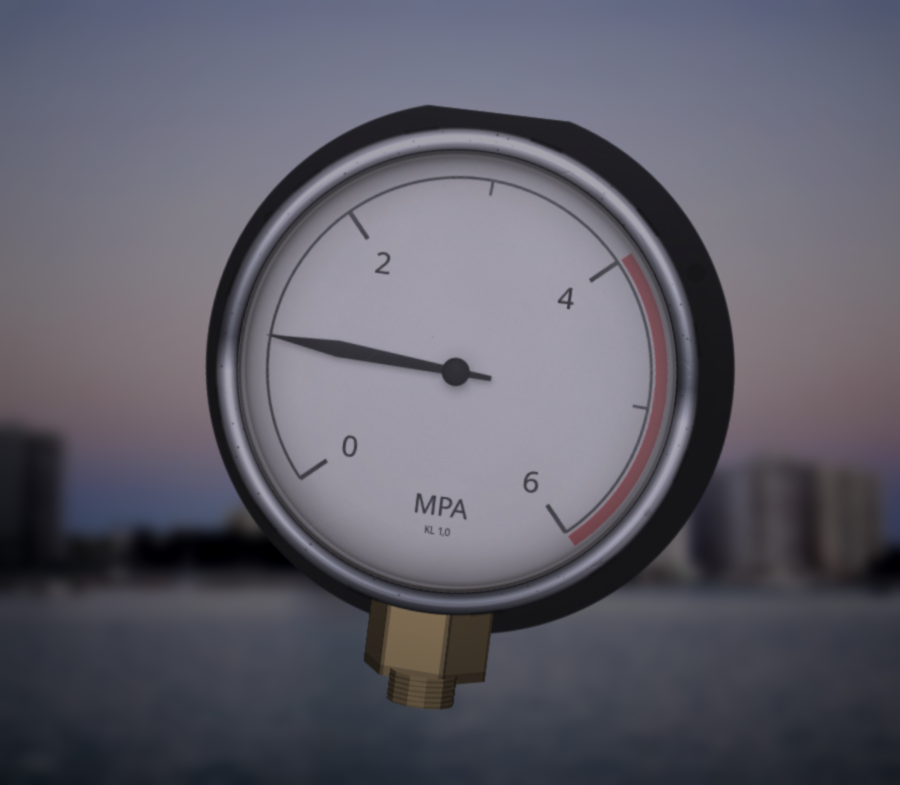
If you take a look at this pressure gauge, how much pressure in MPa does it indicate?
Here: 1 MPa
